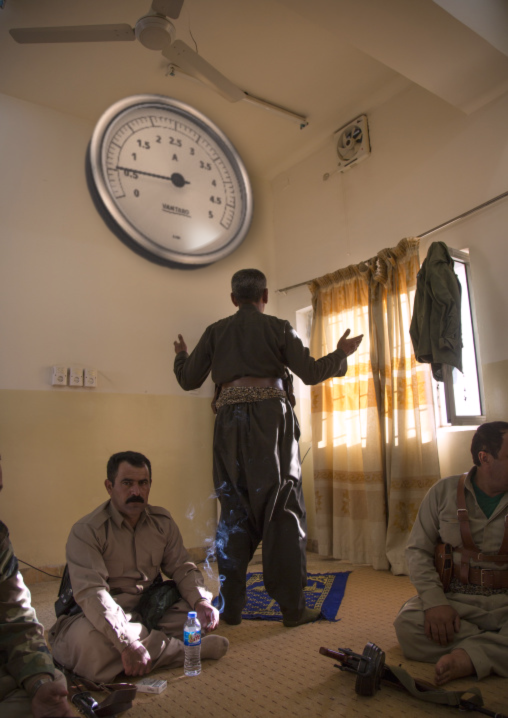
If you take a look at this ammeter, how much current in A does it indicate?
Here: 0.5 A
